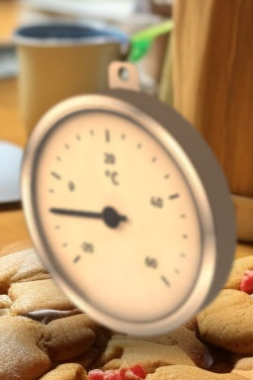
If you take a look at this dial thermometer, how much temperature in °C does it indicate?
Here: -8 °C
